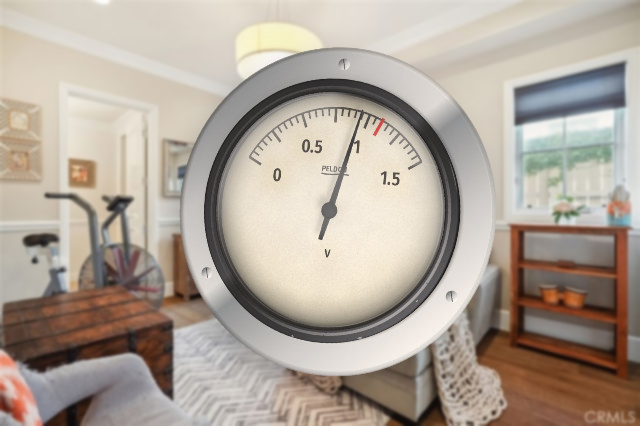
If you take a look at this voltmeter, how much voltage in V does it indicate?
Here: 0.95 V
